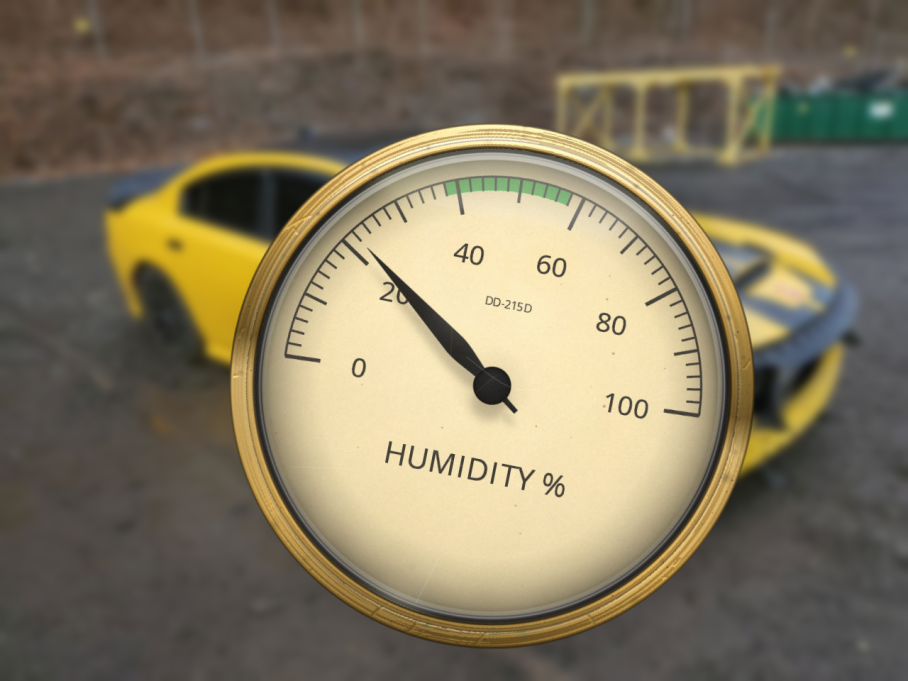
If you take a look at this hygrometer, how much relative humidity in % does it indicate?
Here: 22 %
